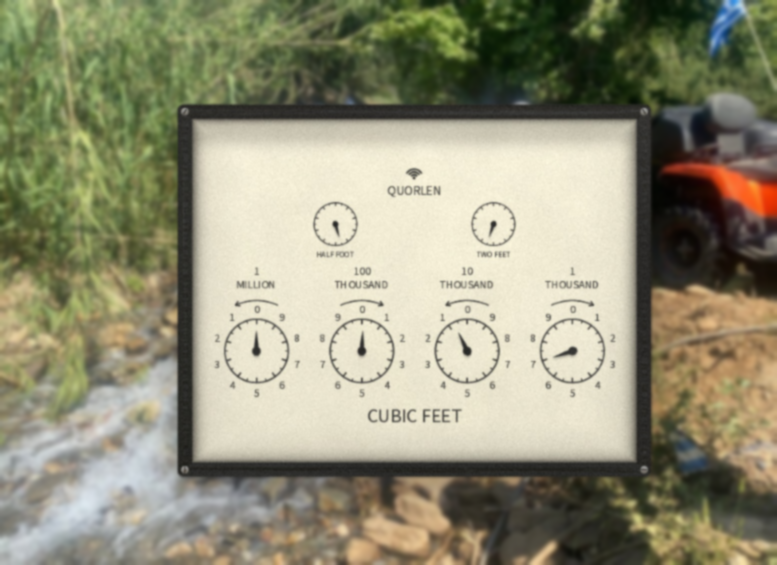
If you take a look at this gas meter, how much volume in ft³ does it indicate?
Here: 700 ft³
